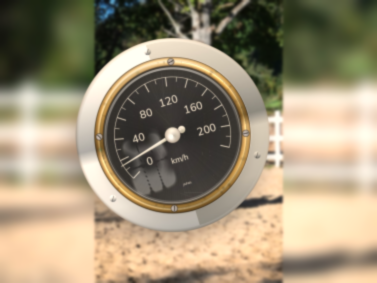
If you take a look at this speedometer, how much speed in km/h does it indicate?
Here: 15 km/h
